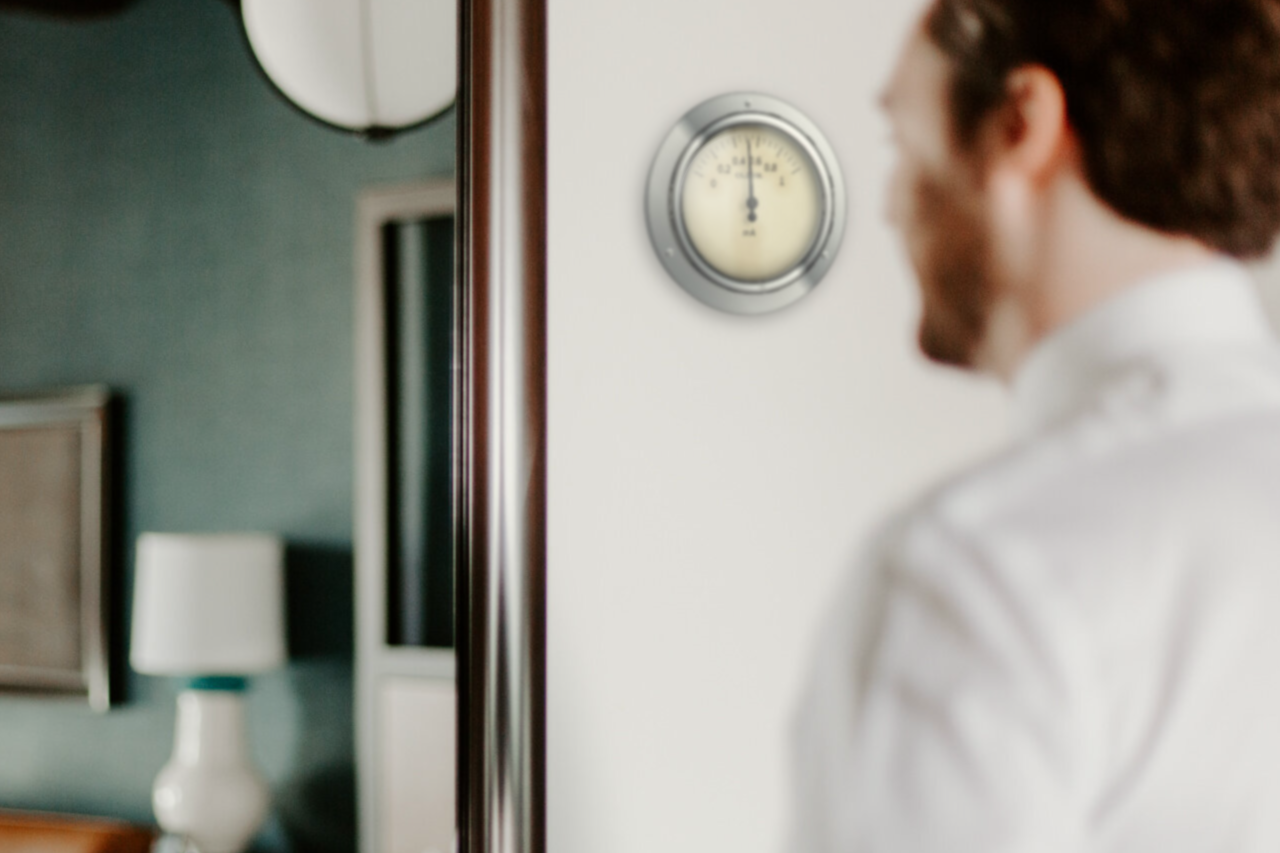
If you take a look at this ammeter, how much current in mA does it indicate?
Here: 0.5 mA
